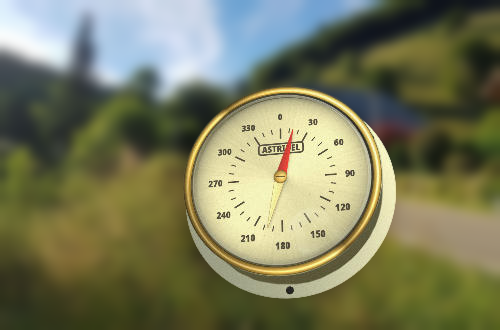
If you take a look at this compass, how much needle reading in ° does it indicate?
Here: 15 °
